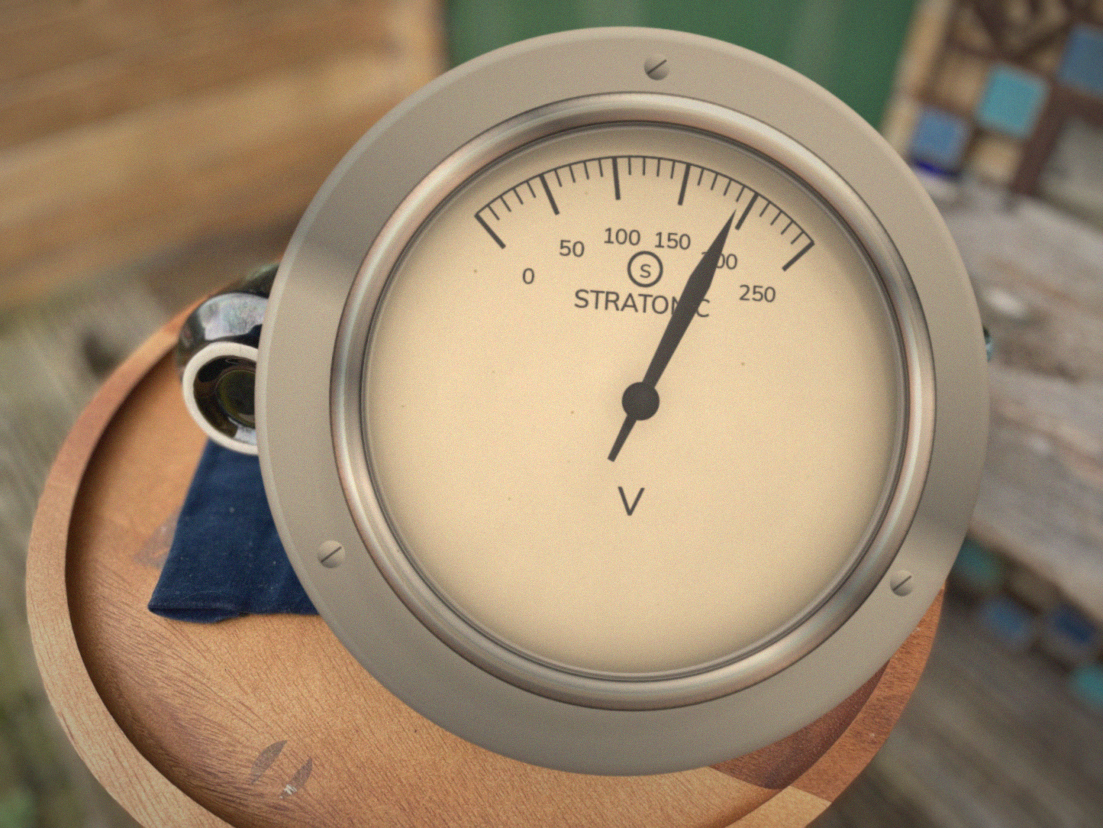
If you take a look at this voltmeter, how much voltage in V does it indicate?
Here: 190 V
